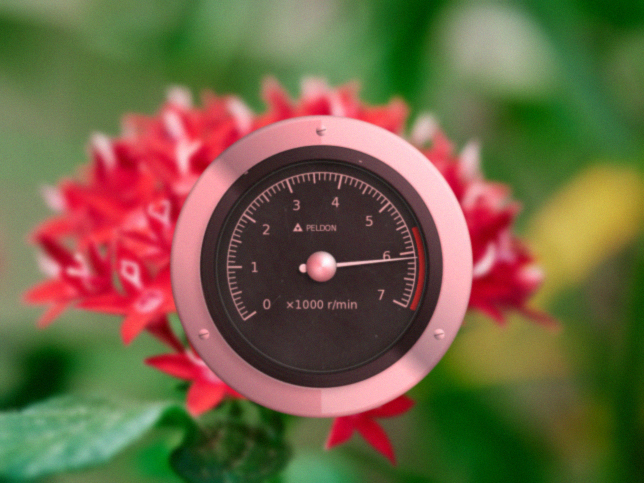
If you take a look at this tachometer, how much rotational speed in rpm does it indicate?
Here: 6100 rpm
